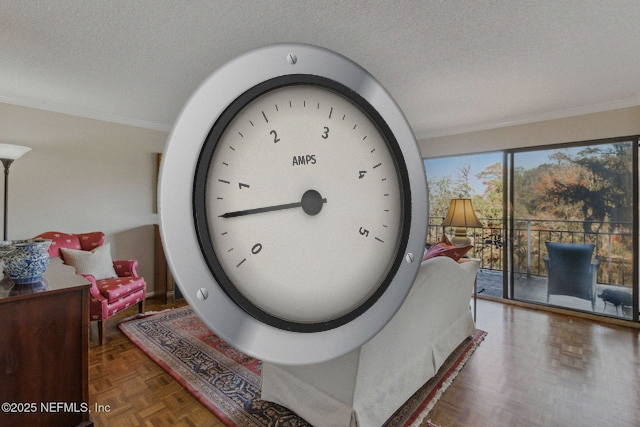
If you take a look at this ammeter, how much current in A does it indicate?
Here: 0.6 A
